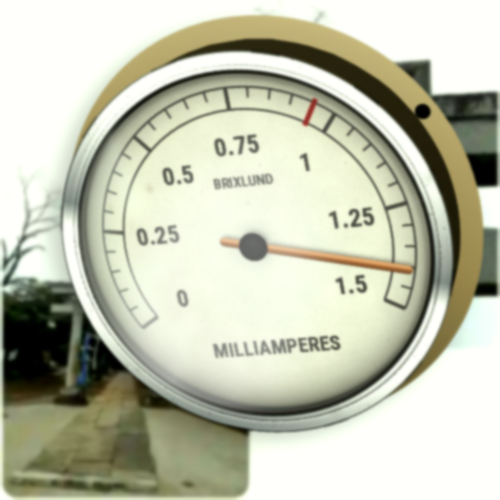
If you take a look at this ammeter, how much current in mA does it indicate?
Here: 1.4 mA
